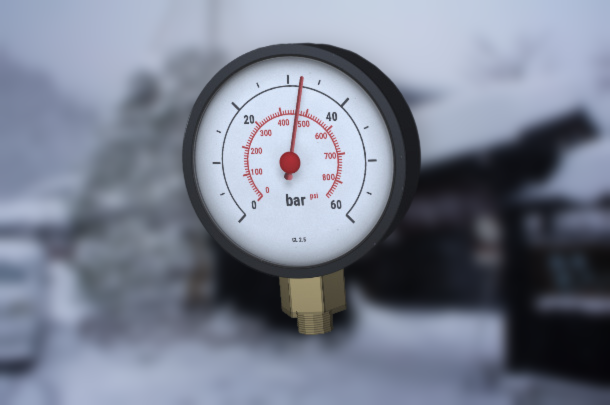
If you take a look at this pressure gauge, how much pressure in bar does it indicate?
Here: 32.5 bar
